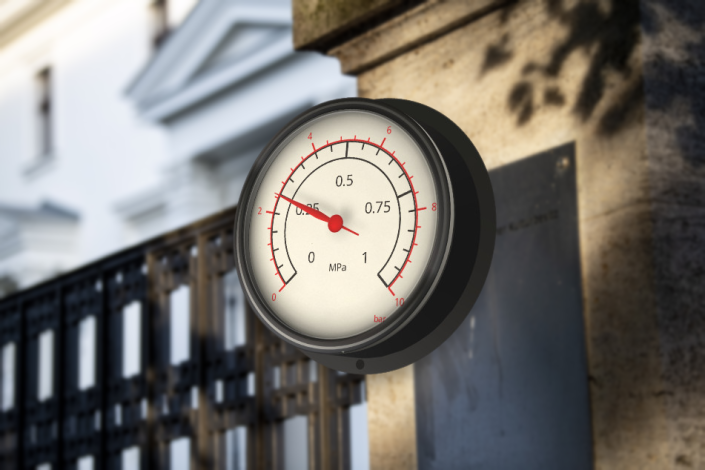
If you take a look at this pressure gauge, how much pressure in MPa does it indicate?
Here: 0.25 MPa
